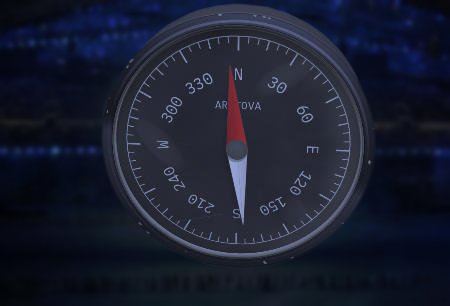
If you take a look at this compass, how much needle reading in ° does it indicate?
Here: 355 °
